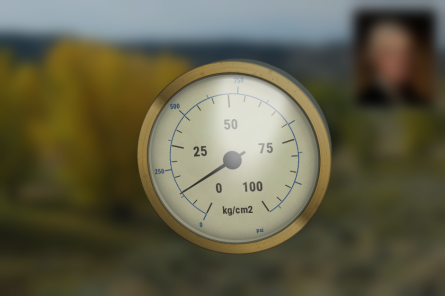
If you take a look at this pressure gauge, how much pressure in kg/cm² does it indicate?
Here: 10 kg/cm²
